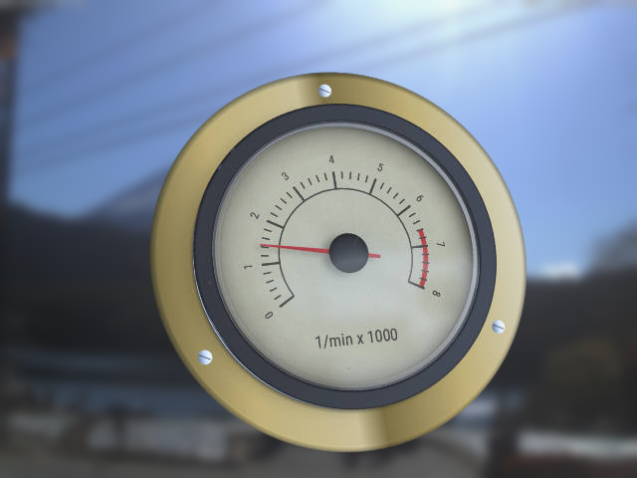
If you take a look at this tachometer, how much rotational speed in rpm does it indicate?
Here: 1400 rpm
